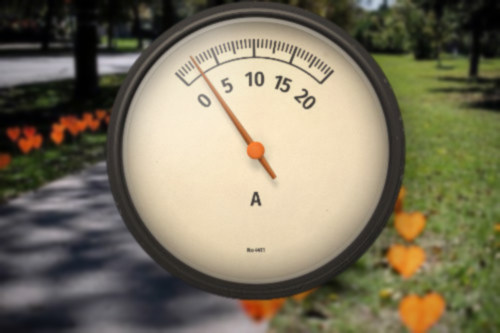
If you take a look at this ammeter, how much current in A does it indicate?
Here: 2.5 A
